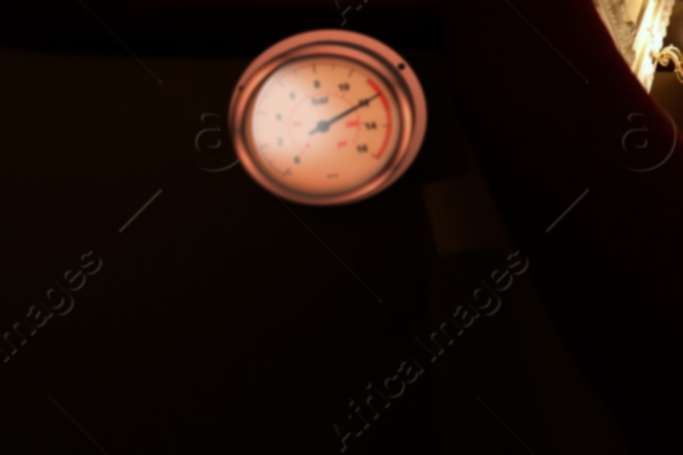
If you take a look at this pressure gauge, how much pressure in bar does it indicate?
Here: 12 bar
